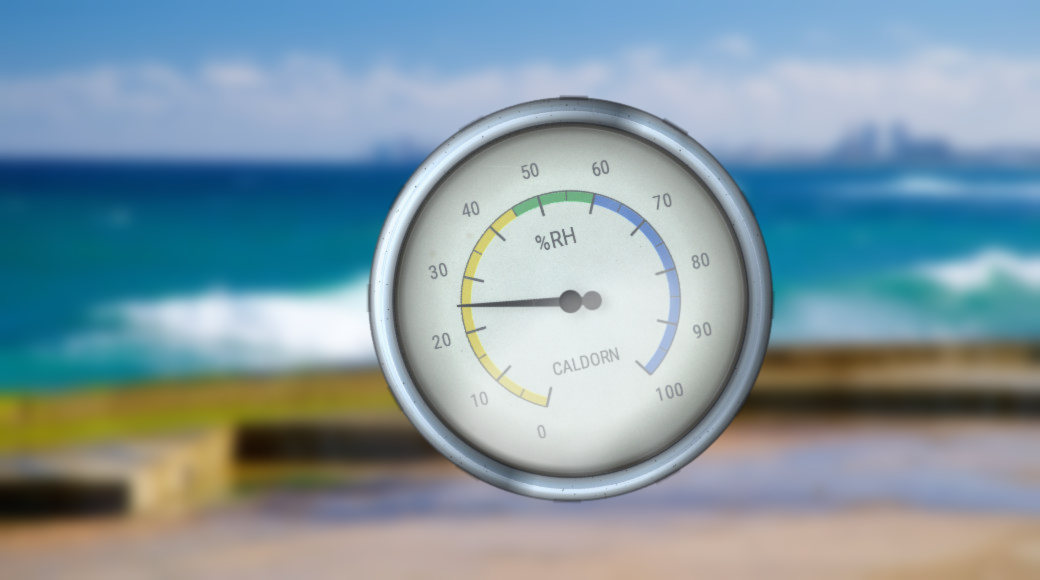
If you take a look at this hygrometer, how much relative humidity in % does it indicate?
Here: 25 %
